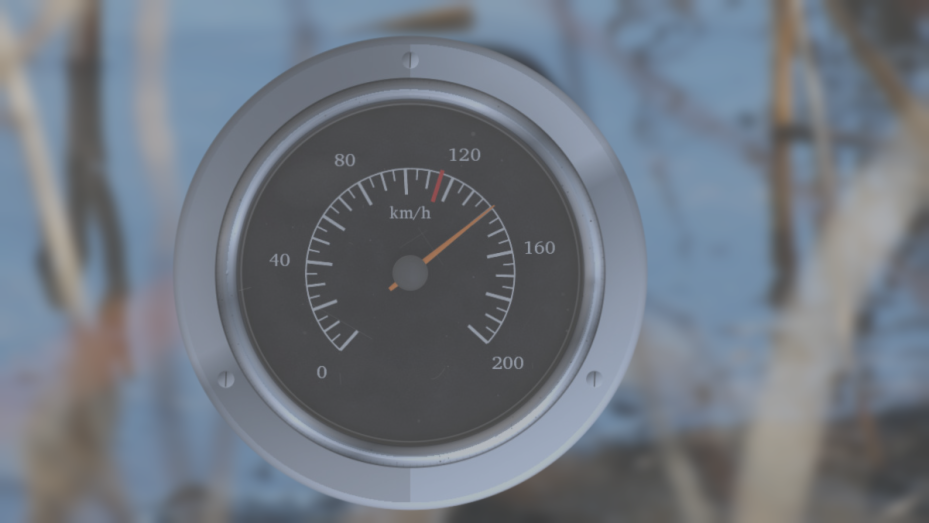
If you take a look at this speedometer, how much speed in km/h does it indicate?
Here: 140 km/h
